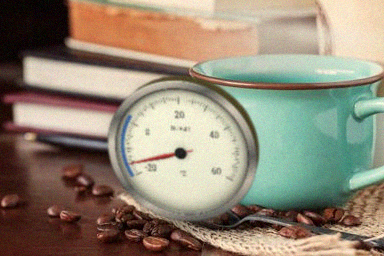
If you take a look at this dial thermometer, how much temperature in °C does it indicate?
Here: -15 °C
